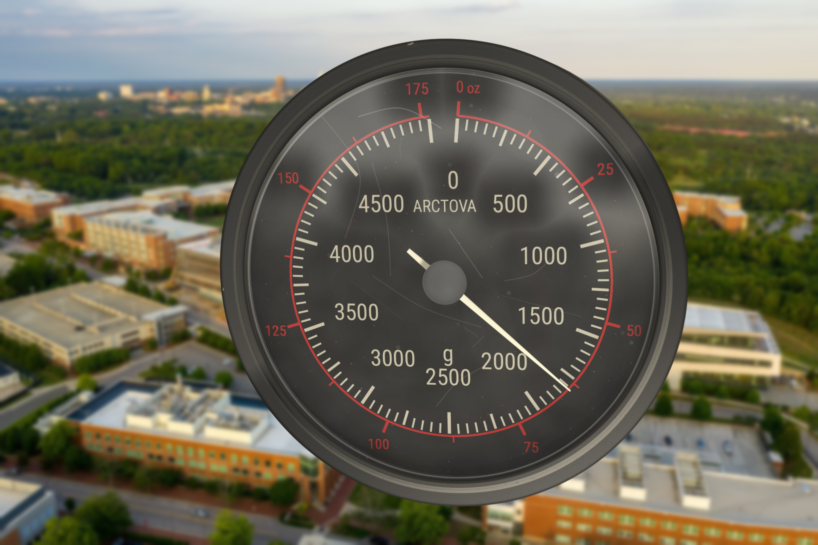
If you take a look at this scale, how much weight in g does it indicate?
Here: 1800 g
